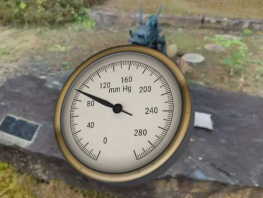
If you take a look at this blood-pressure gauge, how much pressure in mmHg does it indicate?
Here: 90 mmHg
